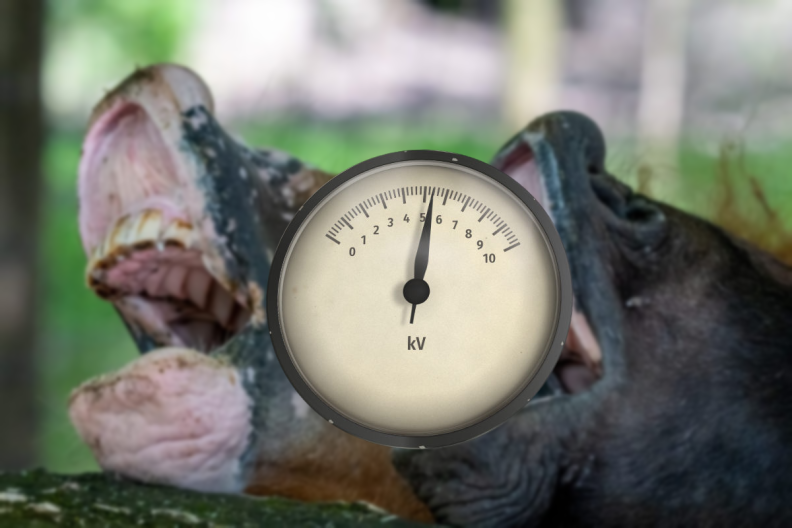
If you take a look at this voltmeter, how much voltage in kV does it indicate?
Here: 5.4 kV
